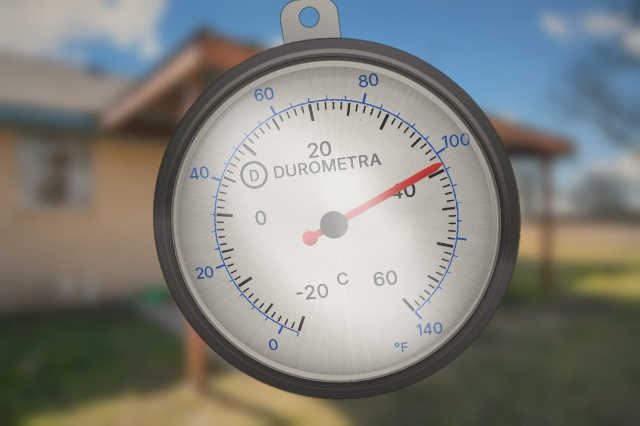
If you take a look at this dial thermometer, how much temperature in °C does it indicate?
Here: 39 °C
